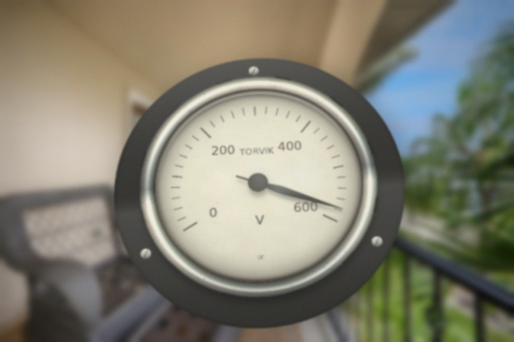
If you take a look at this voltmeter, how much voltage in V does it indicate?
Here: 580 V
